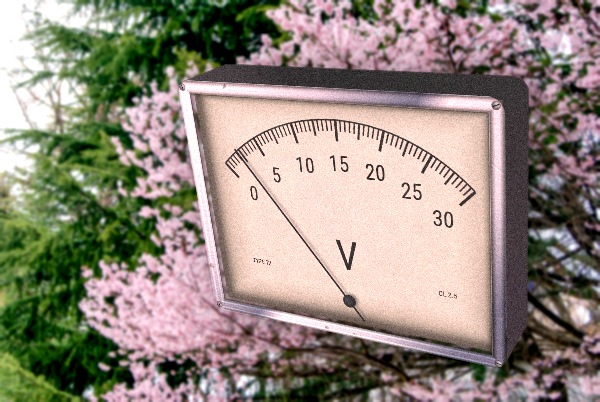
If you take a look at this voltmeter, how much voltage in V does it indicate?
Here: 2.5 V
